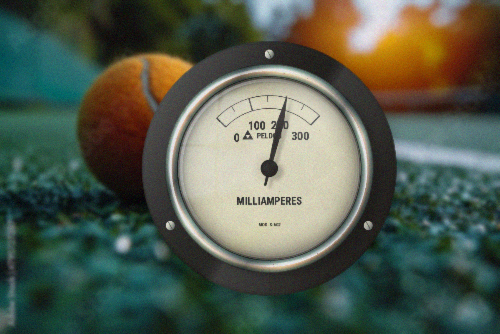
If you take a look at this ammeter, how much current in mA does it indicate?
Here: 200 mA
